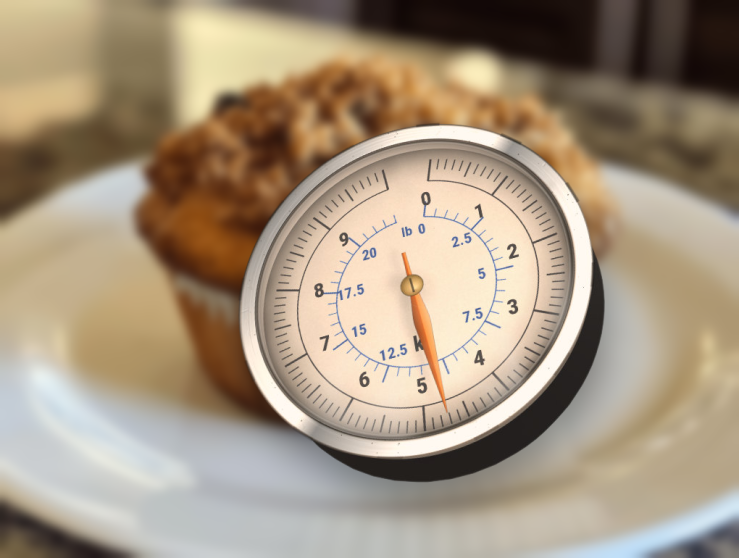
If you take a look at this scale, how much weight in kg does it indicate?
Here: 4.7 kg
